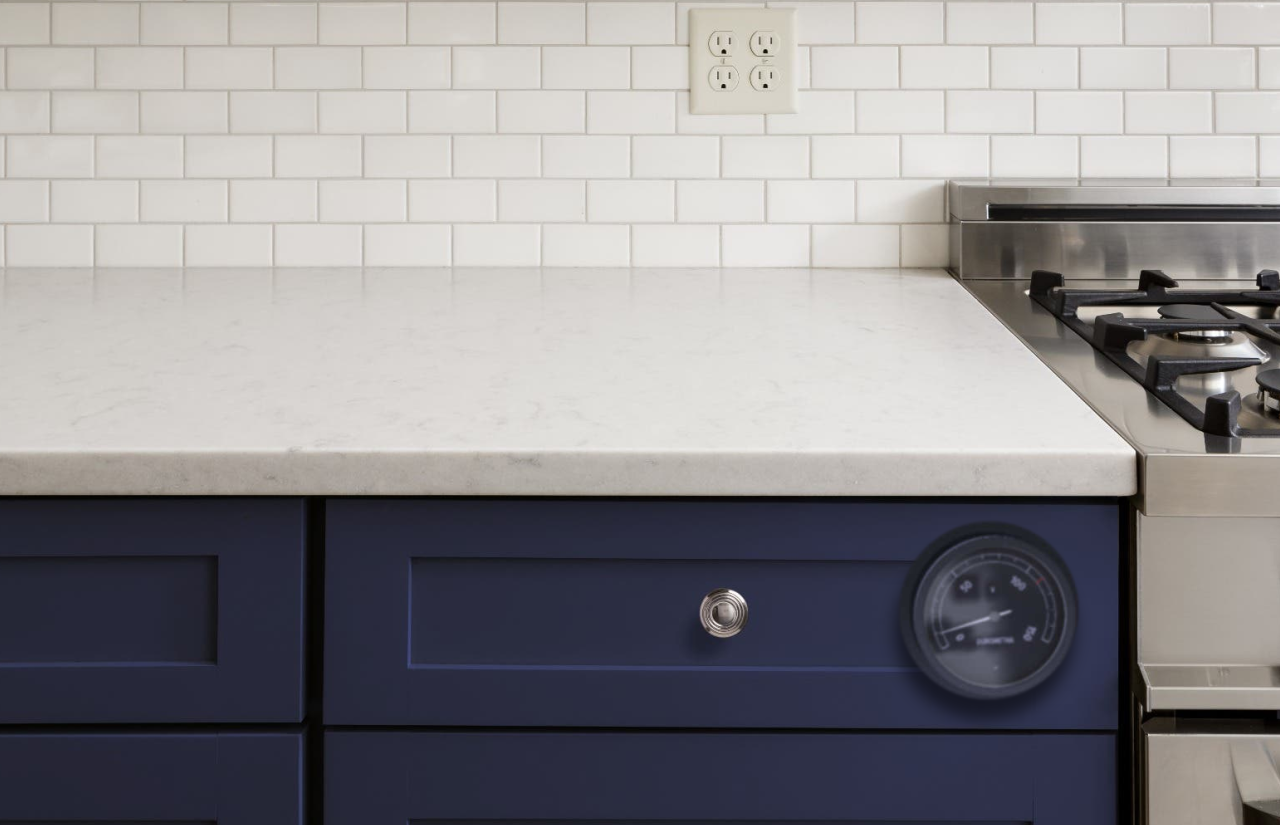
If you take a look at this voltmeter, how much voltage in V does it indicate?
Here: 10 V
